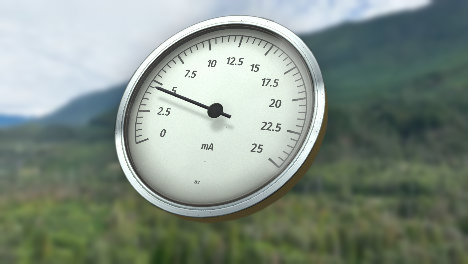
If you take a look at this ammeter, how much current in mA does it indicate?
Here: 4.5 mA
